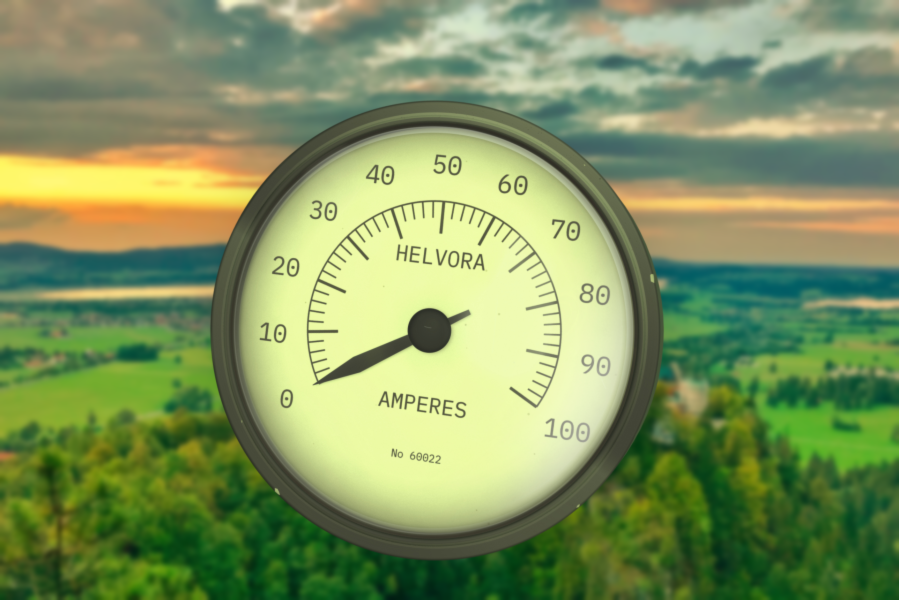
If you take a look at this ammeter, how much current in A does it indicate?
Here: 0 A
